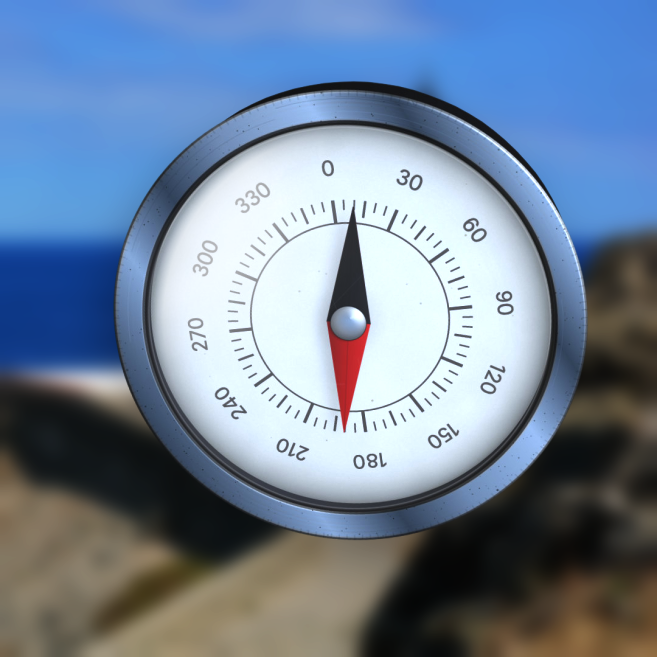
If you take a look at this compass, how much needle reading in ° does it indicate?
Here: 190 °
